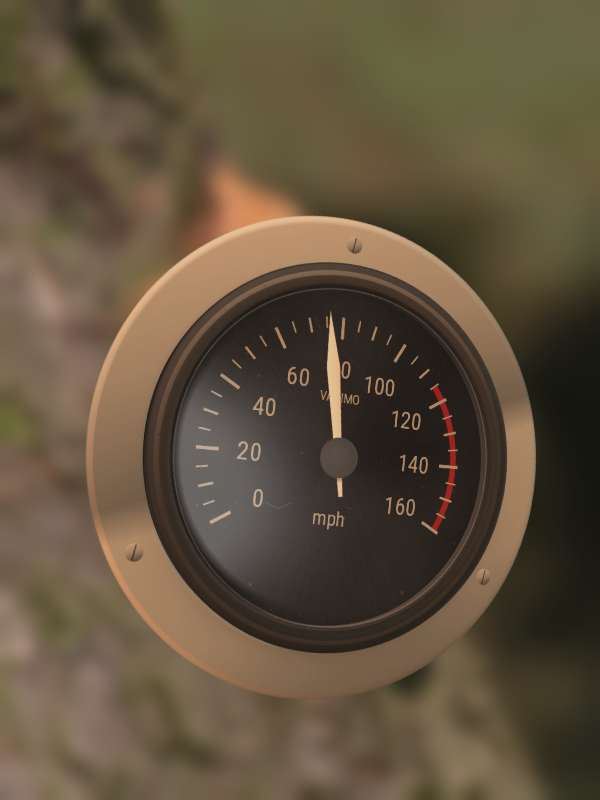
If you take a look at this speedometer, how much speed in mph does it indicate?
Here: 75 mph
